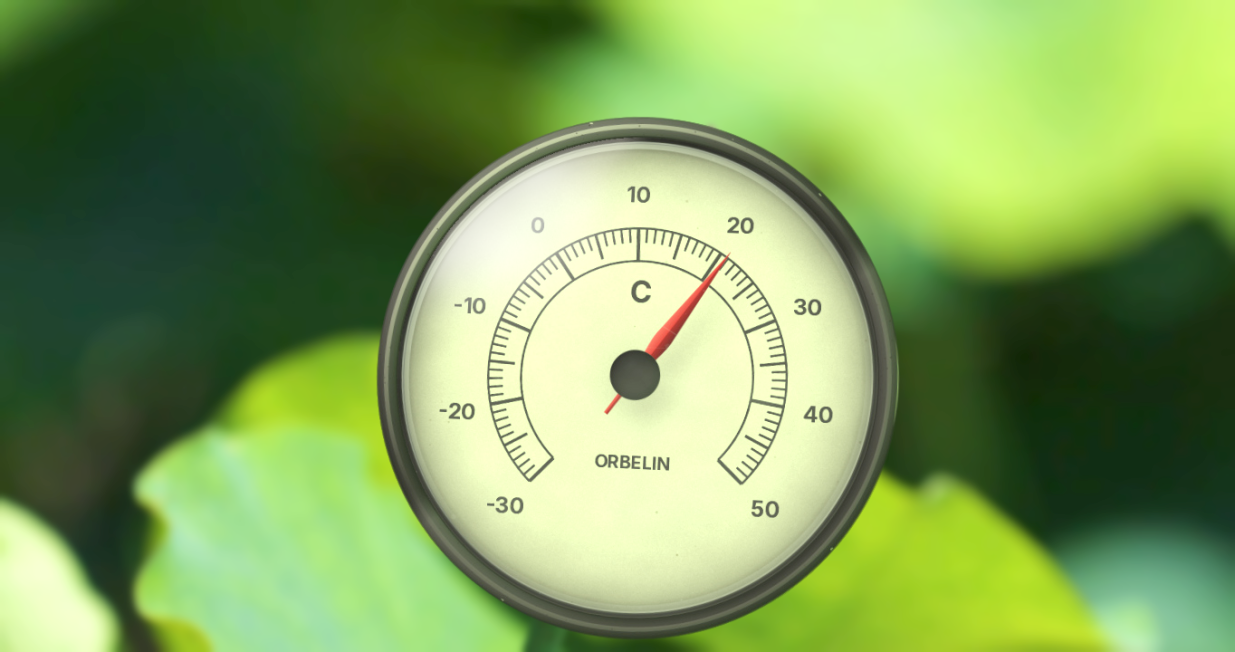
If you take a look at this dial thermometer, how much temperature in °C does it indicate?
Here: 21 °C
